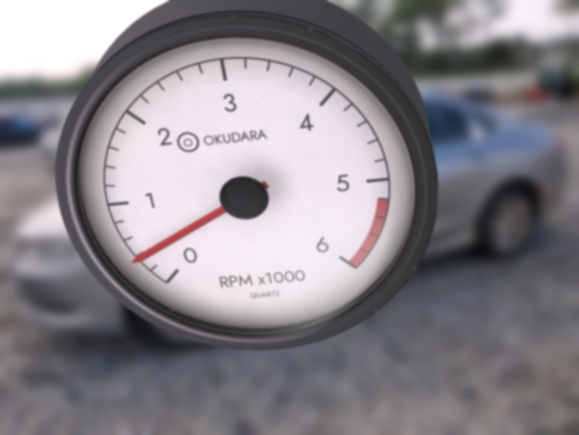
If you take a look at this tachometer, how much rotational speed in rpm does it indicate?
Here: 400 rpm
